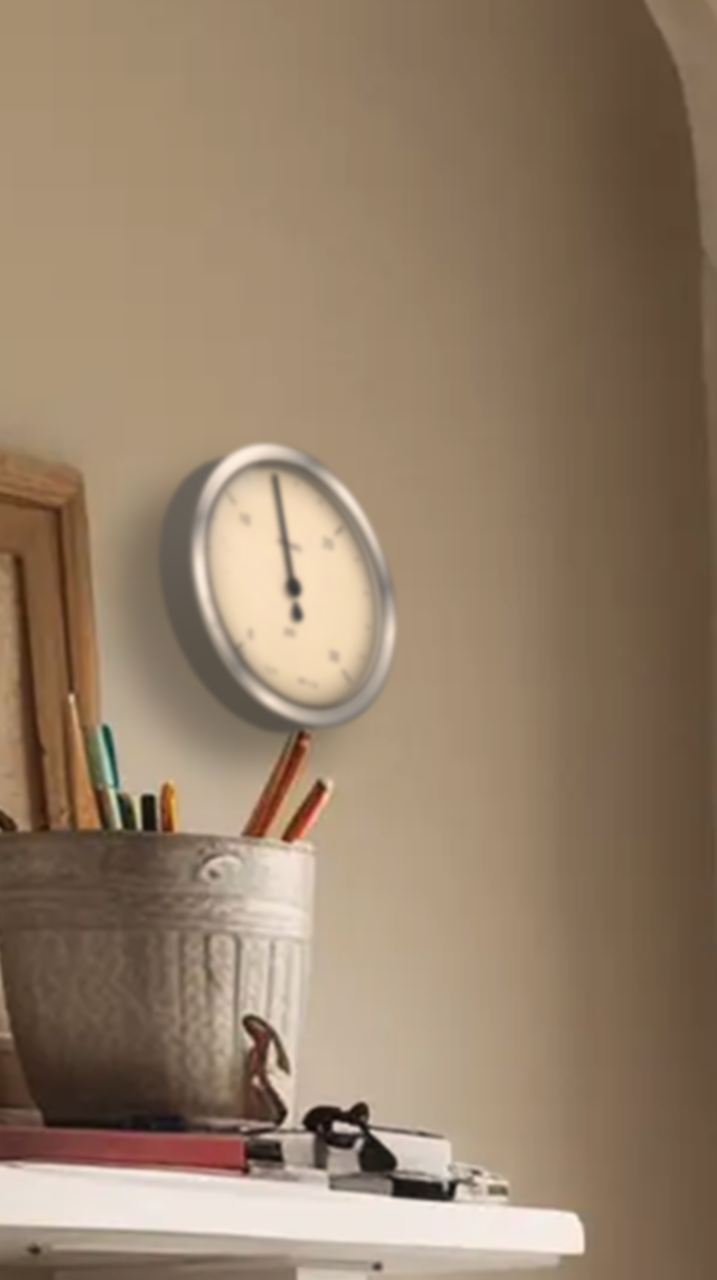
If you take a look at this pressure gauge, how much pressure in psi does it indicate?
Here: 14 psi
